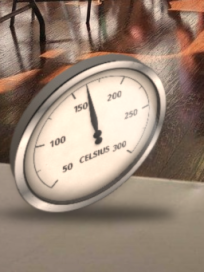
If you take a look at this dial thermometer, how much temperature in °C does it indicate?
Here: 162.5 °C
